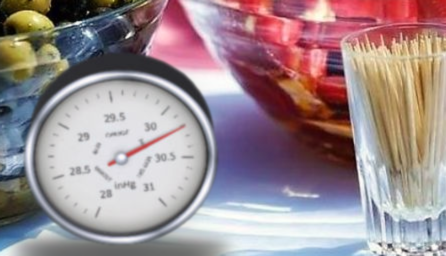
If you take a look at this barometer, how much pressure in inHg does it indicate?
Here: 30.2 inHg
